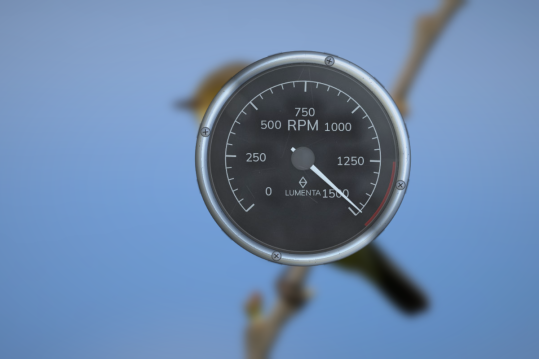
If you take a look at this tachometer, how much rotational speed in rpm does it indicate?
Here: 1475 rpm
